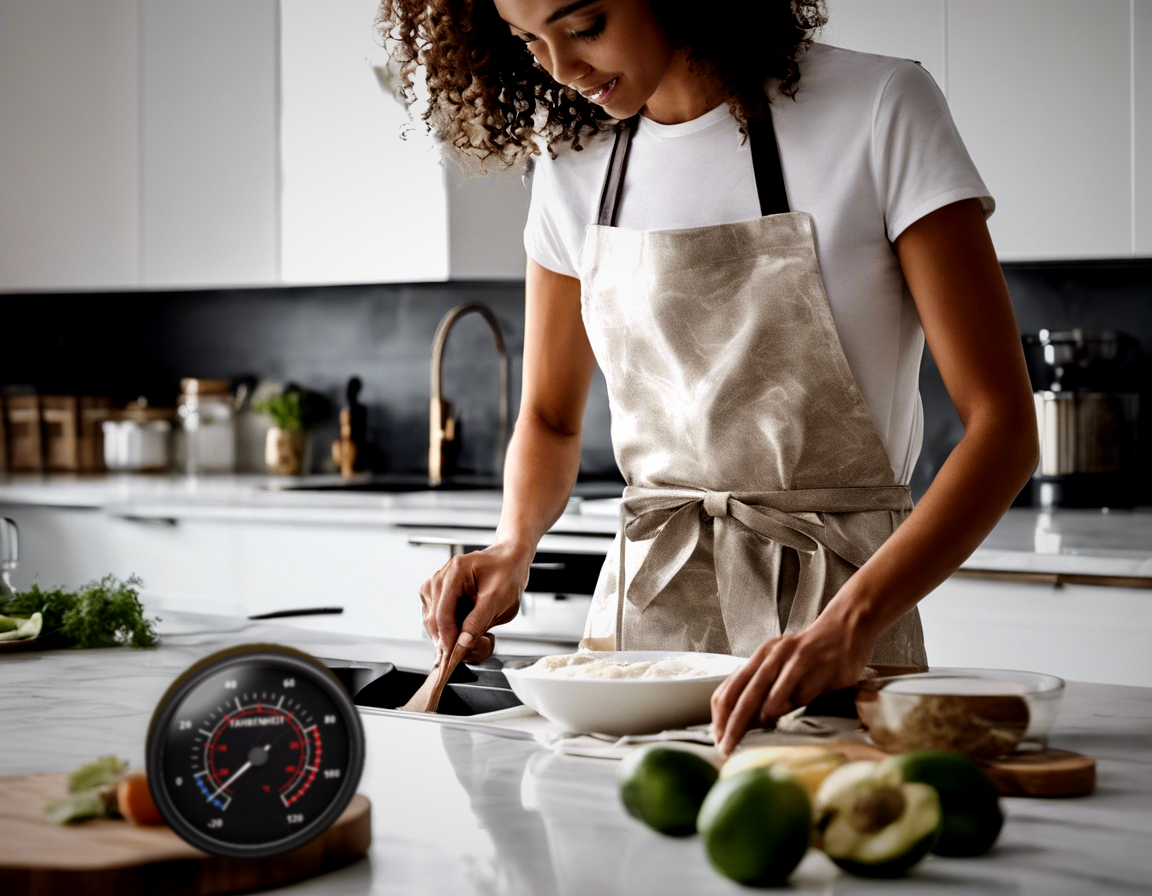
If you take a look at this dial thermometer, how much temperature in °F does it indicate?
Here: -12 °F
